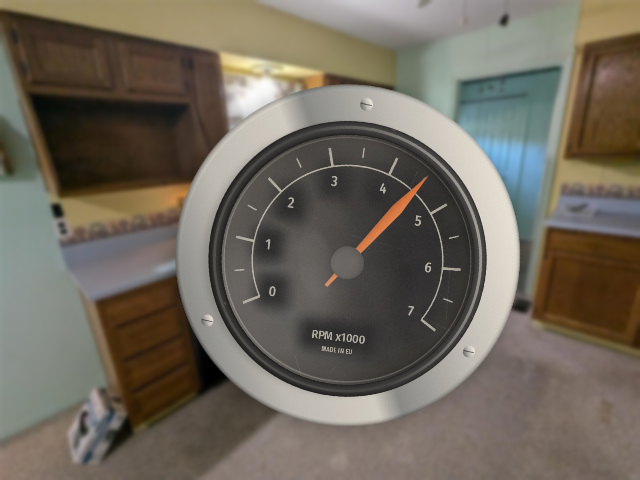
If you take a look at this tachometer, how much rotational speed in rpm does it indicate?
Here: 4500 rpm
